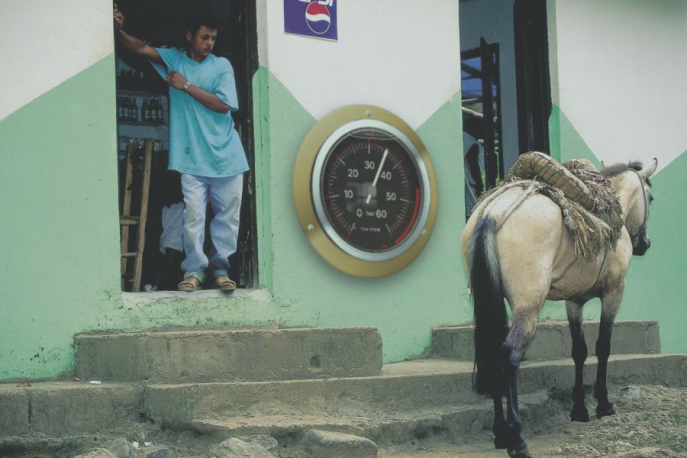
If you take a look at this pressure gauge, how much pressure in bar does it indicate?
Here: 35 bar
